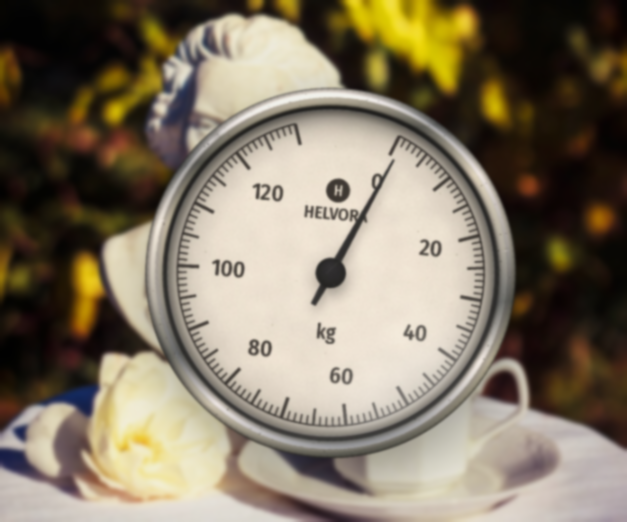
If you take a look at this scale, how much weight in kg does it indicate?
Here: 1 kg
